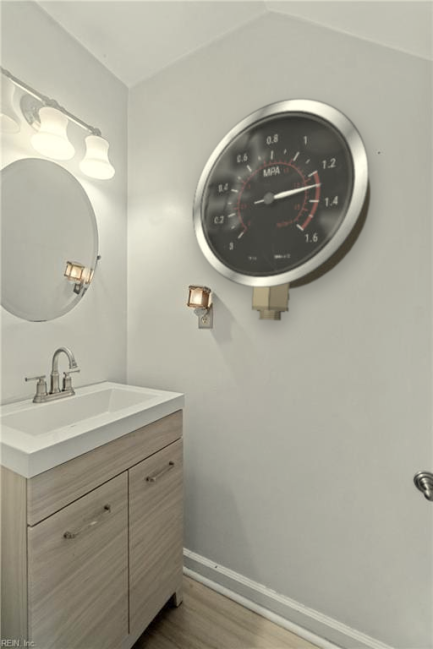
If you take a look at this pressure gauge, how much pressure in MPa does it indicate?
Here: 1.3 MPa
